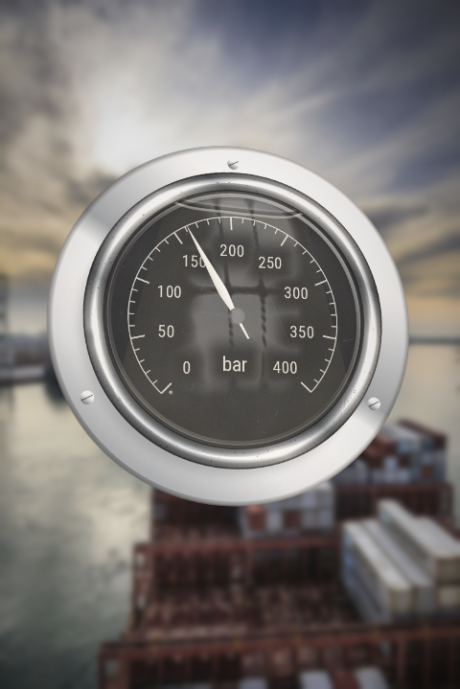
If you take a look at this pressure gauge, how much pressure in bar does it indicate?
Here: 160 bar
